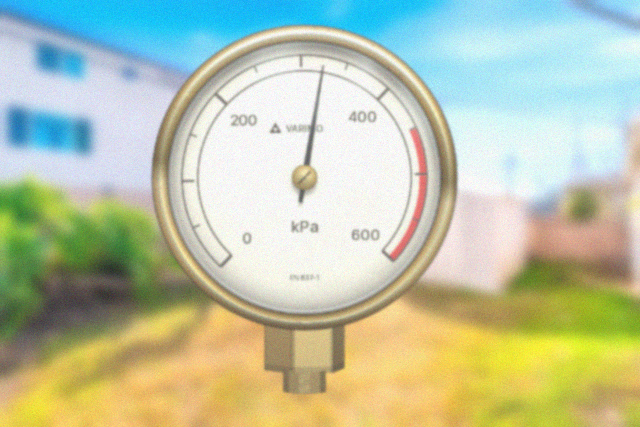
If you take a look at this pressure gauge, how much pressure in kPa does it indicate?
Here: 325 kPa
